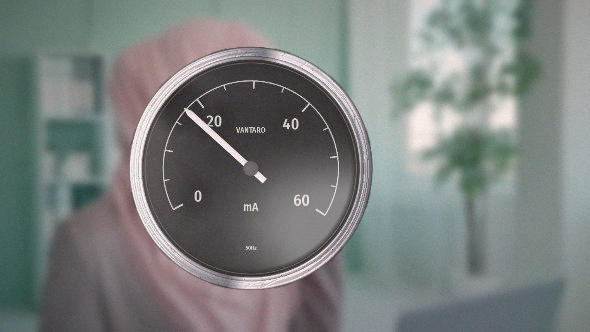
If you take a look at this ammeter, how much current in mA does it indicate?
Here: 17.5 mA
